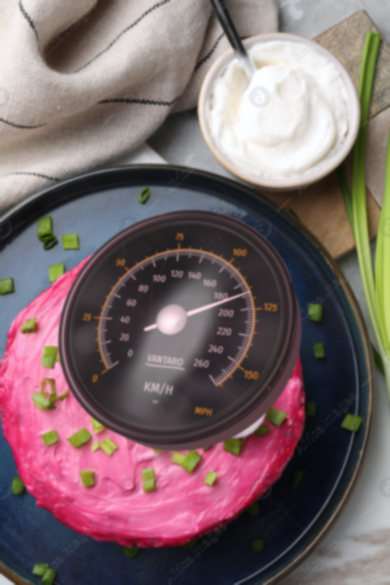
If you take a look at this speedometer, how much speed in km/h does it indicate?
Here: 190 km/h
